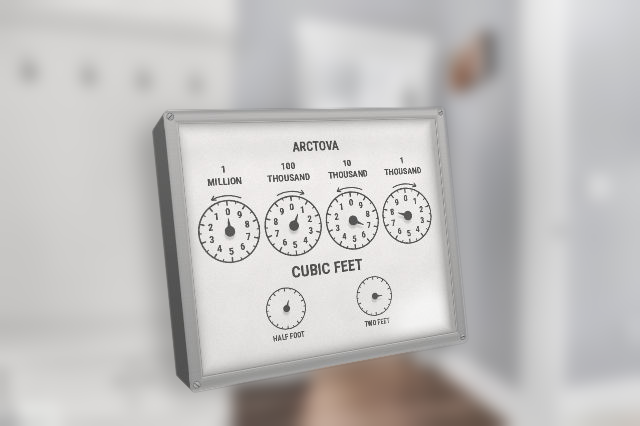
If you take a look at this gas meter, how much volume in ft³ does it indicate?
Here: 6800 ft³
